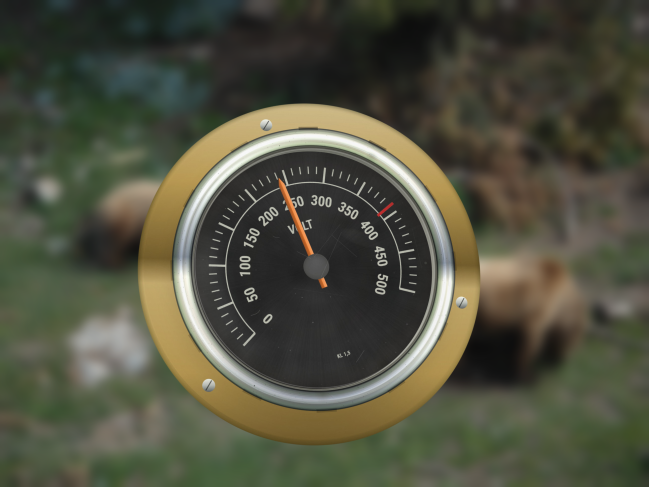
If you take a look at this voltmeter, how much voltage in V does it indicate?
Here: 240 V
